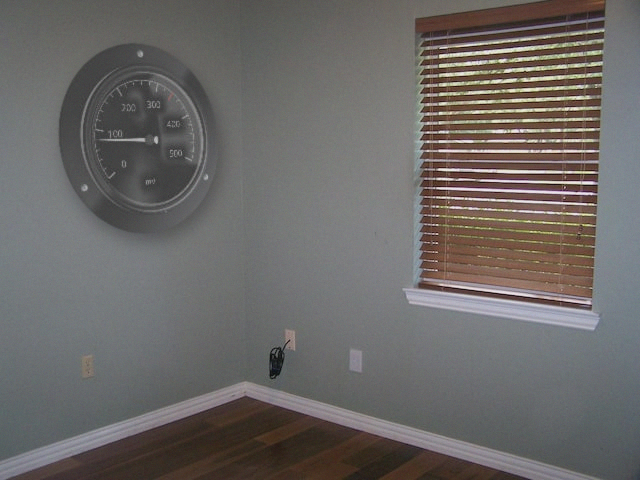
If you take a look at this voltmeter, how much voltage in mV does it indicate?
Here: 80 mV
